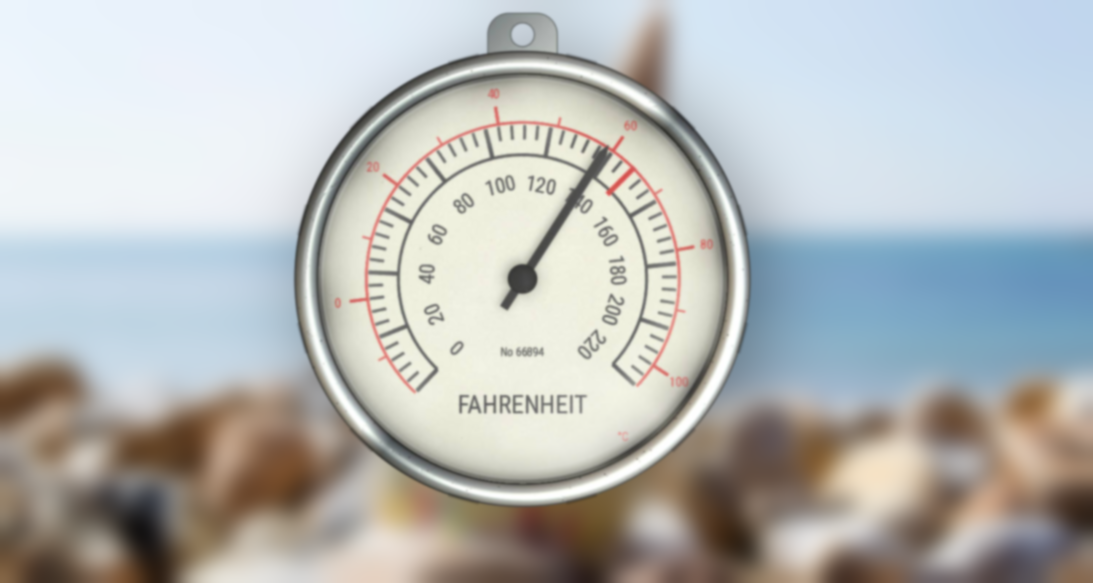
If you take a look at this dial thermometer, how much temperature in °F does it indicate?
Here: 138 °F
